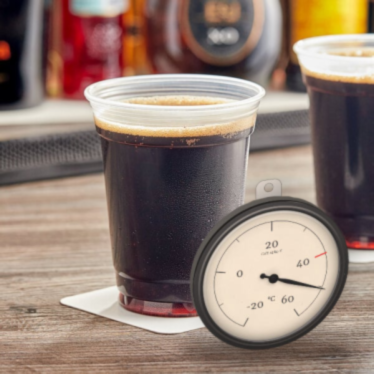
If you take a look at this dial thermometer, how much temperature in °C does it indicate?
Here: 50 °C
